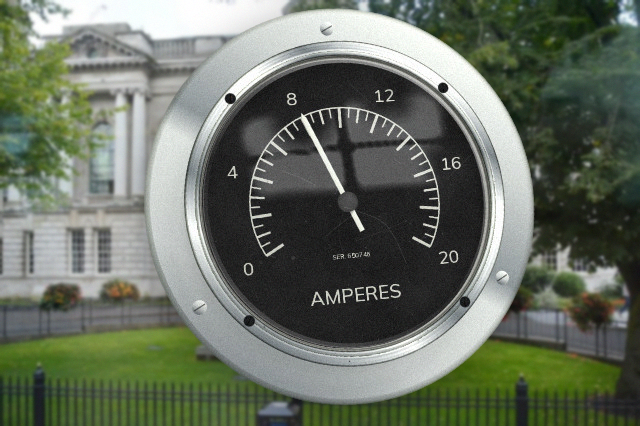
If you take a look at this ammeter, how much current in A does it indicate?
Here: 8 A
